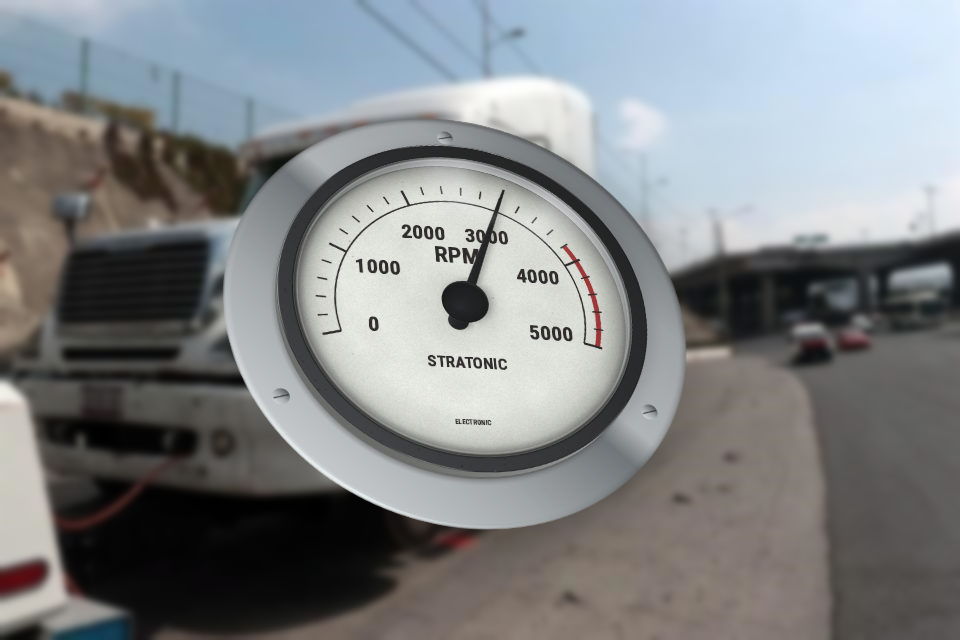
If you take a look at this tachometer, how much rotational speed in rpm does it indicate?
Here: 3000 rpm
